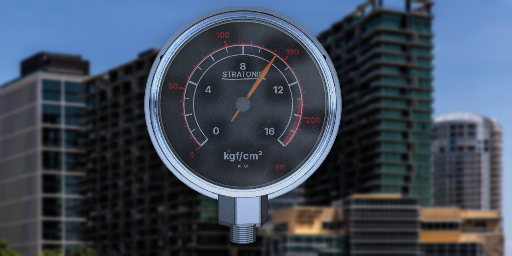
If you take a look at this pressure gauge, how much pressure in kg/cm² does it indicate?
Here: 10 kg/cm²
